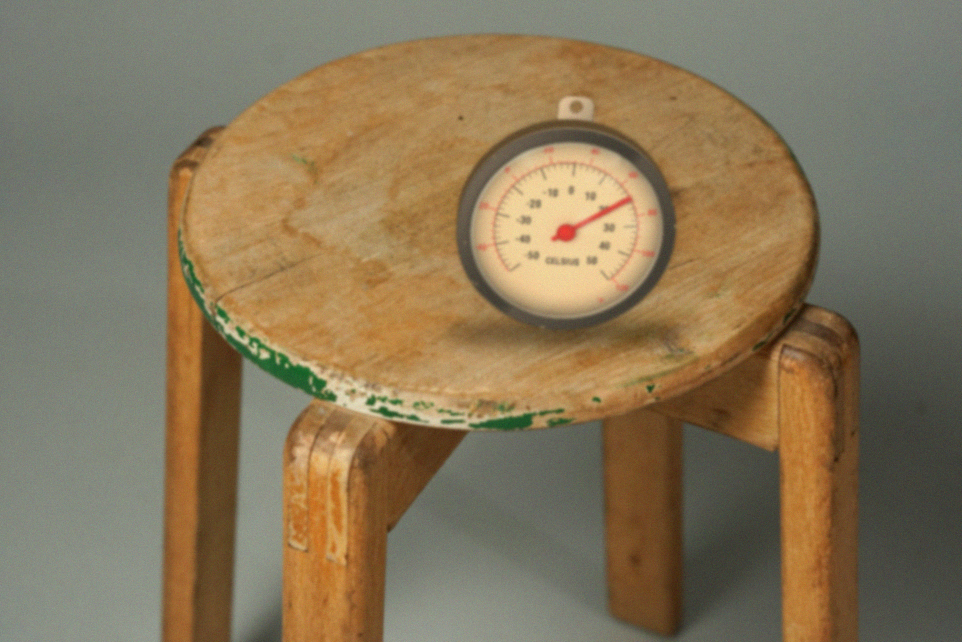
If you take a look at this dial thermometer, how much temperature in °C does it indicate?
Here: 20 °C
